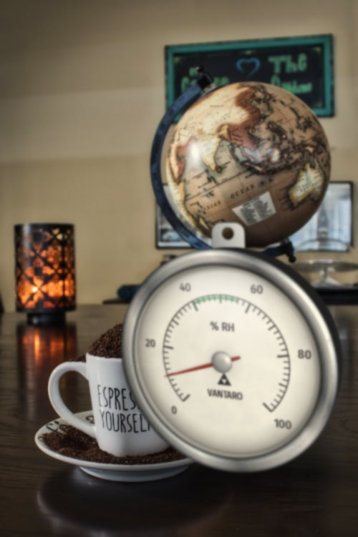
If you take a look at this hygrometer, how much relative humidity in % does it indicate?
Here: 10 %
